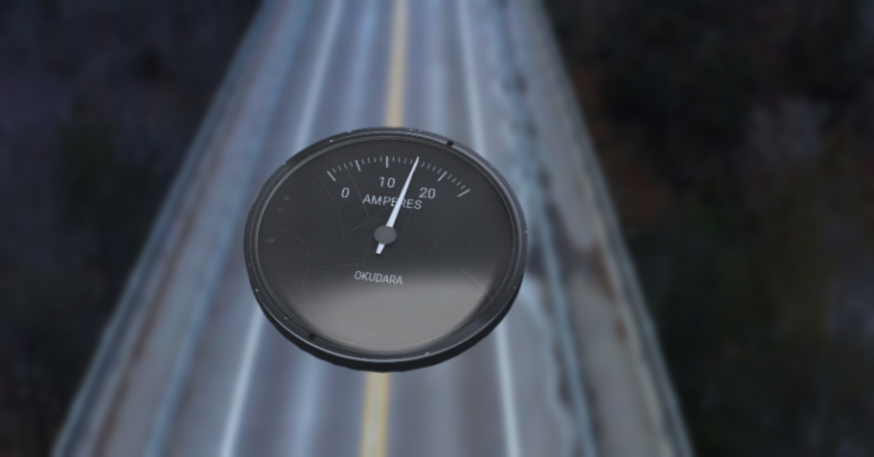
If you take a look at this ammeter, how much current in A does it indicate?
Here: 15 A
